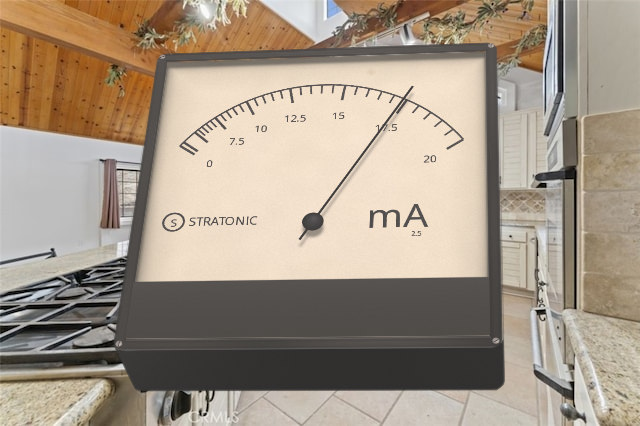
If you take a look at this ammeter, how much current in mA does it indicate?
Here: 17.5 mA
